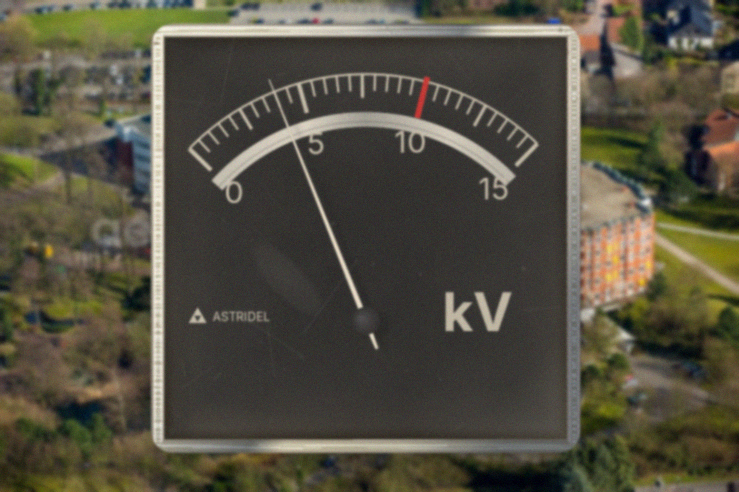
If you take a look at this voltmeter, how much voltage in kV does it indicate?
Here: 4 kV
